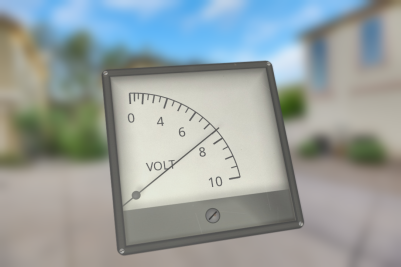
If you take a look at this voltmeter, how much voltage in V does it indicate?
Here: 7.5 V
